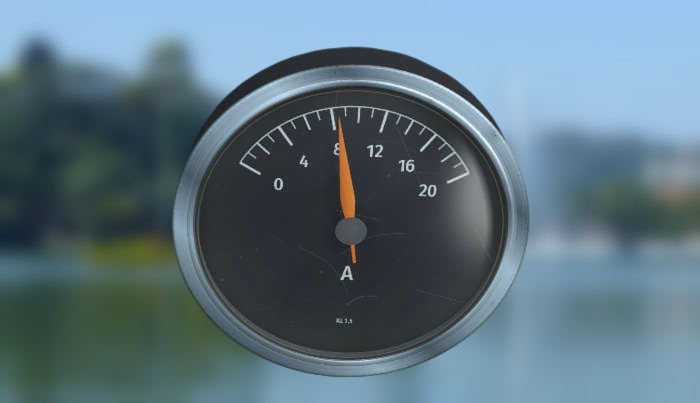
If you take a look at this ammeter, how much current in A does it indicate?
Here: 8.5 A
